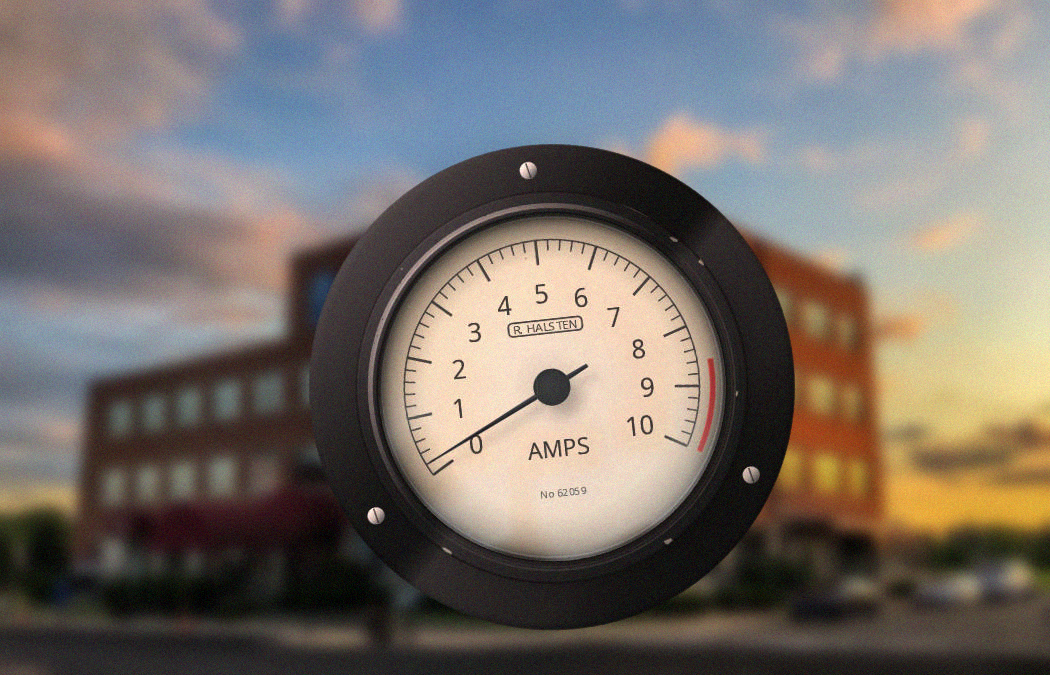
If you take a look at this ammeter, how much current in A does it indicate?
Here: 0.2 A
